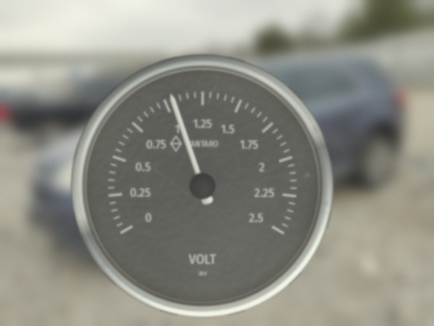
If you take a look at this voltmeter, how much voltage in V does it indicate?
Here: 1.05 V
